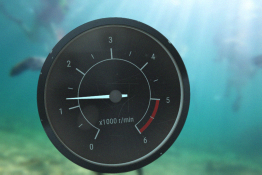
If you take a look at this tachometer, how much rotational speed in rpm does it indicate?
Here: 1250 rpm
